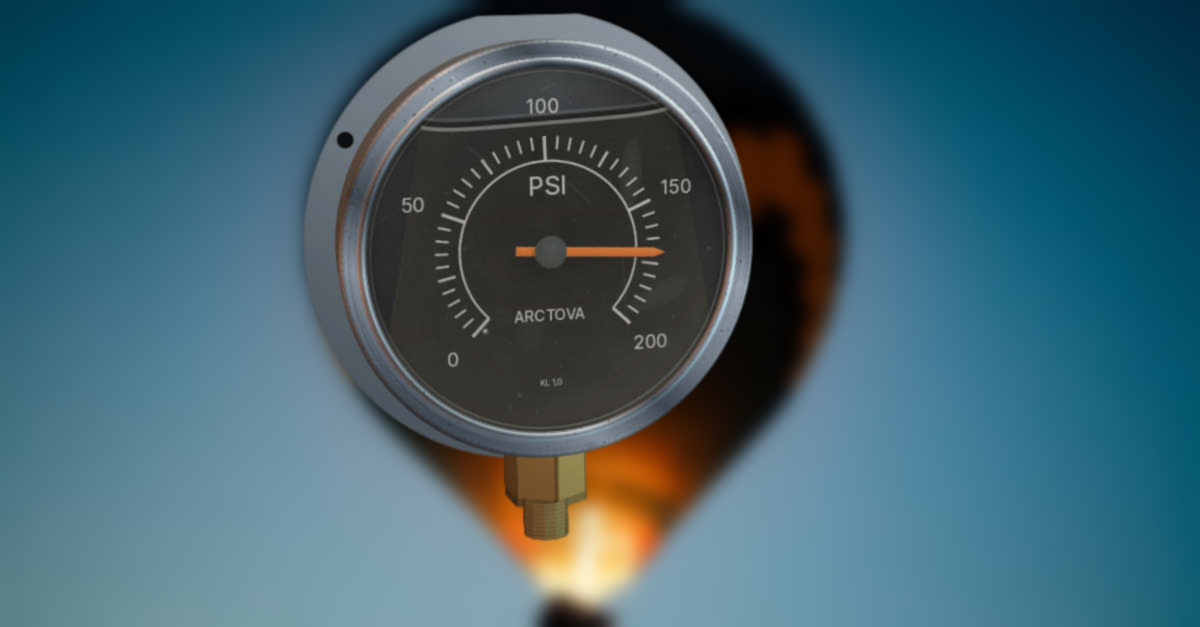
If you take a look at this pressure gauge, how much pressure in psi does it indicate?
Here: 170 psi
